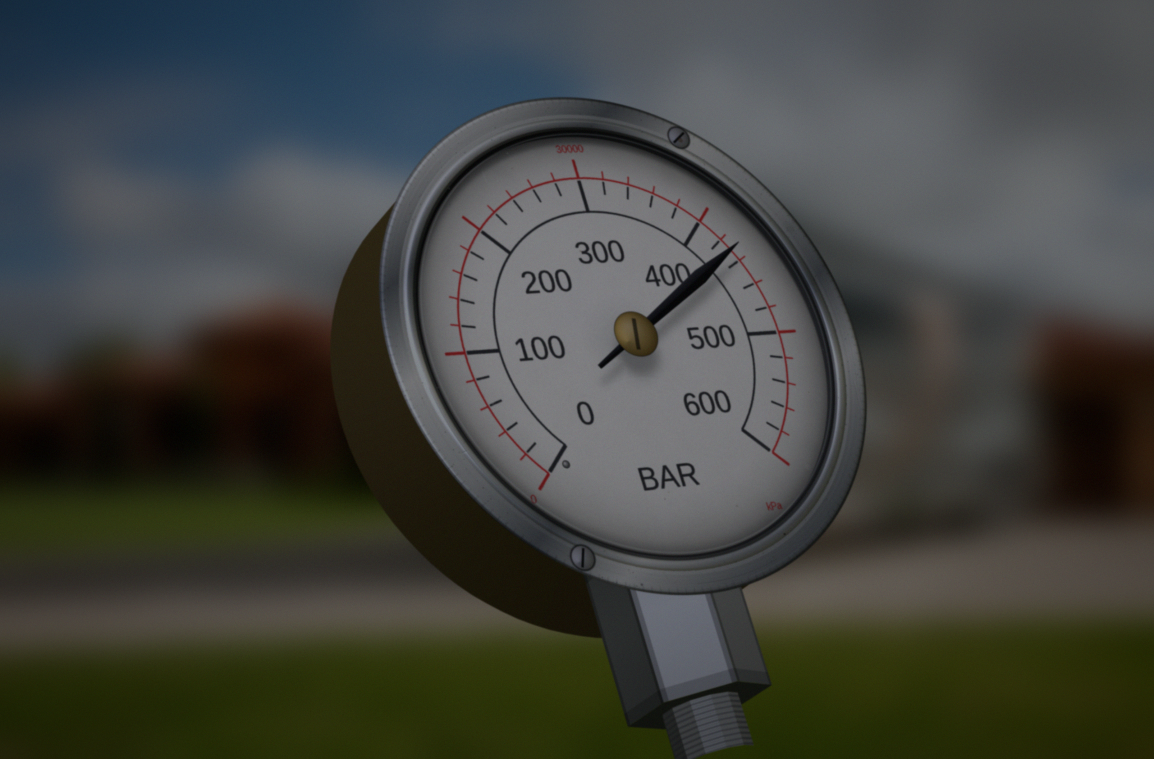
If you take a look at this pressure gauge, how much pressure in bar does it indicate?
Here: 430 bar
